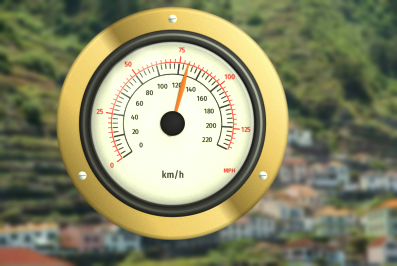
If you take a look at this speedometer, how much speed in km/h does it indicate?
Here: 128 km/h
